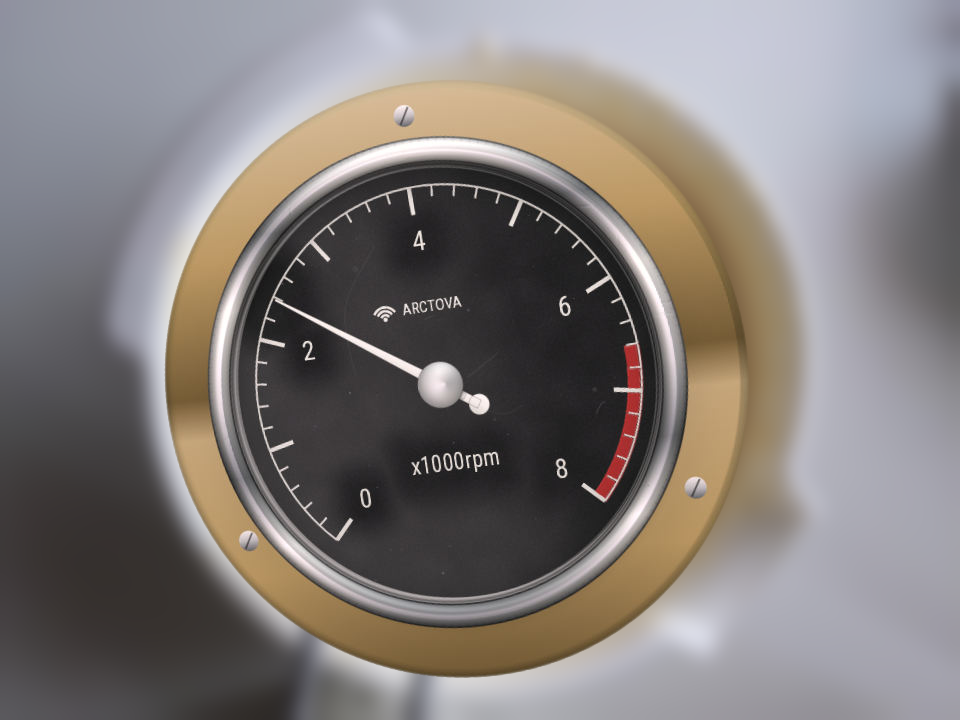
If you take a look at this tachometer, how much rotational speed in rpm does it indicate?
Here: 2400 rpm
